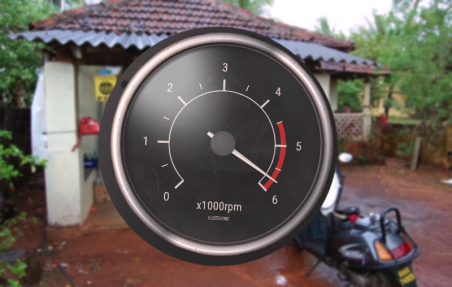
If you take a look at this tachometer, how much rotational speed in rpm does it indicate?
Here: 5750 rpm
